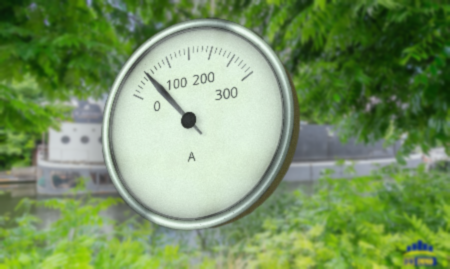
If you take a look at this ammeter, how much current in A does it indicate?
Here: 50 A
